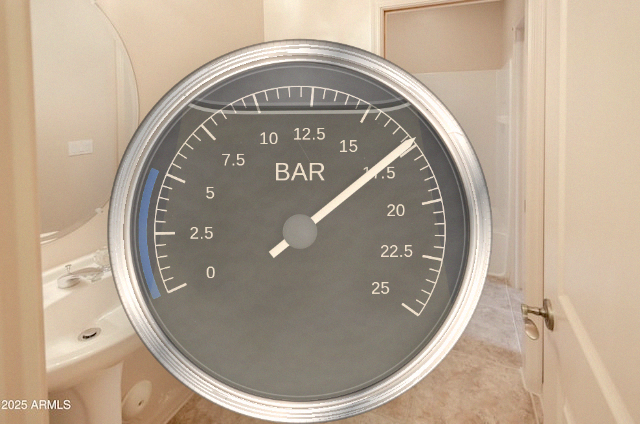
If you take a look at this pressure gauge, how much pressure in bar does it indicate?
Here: 17.25 bar
